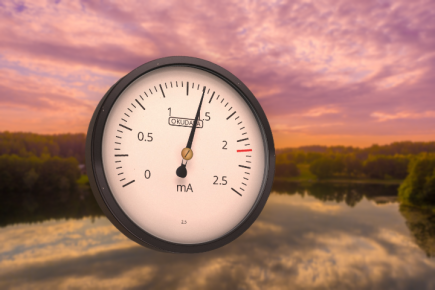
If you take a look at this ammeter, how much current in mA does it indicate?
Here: 1.4 mA
